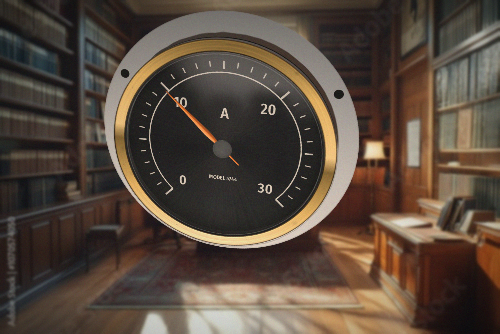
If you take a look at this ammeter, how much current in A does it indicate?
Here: 10 A
